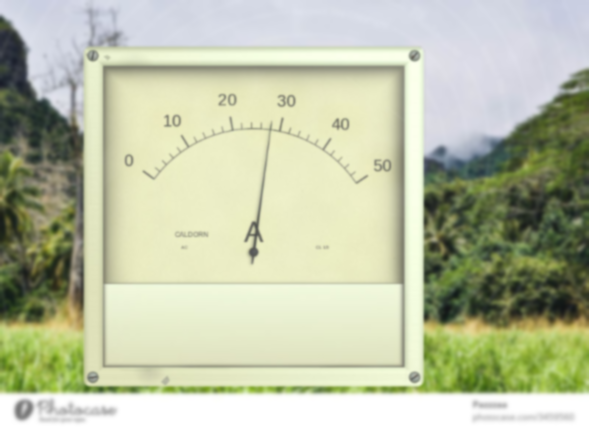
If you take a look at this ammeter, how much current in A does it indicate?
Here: 28 A
